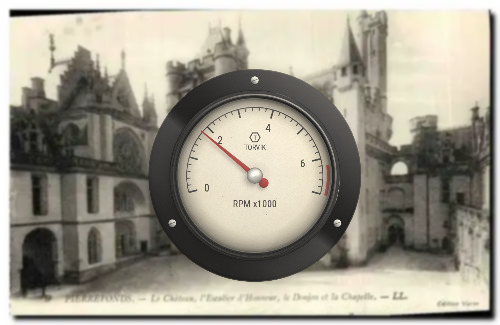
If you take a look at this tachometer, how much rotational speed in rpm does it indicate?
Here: 1800 rpm
